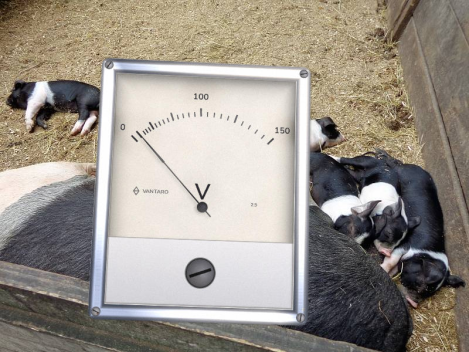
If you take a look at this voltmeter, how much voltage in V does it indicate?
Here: 25 V
